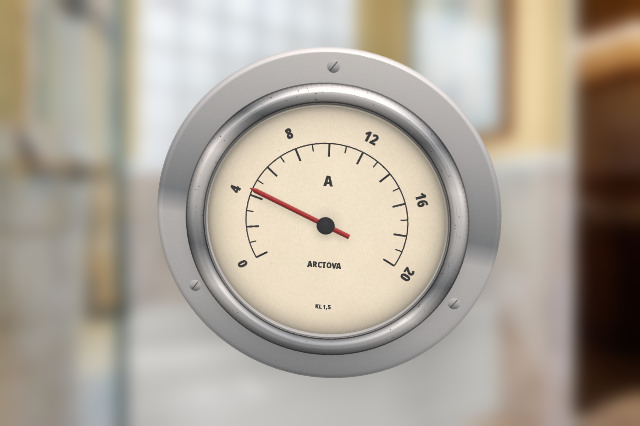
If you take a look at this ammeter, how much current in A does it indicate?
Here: 4.5 A
